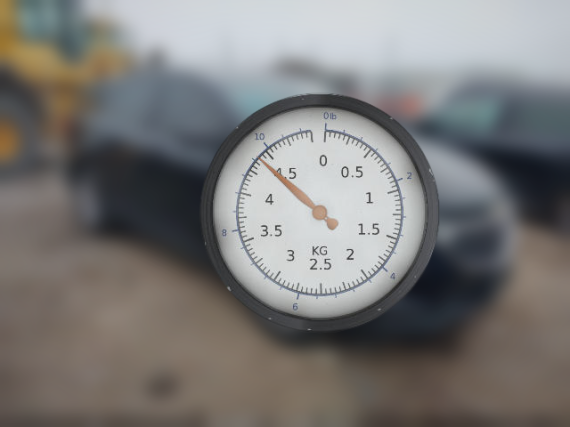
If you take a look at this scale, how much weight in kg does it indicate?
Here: 4.4 kg
